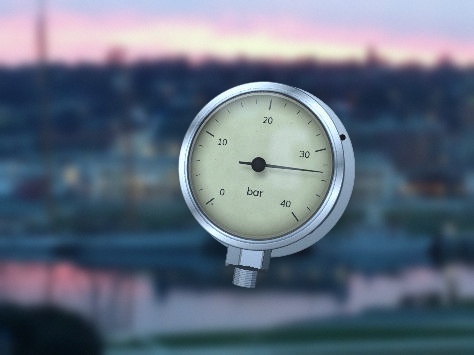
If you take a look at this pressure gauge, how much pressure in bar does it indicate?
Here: 33 bar
